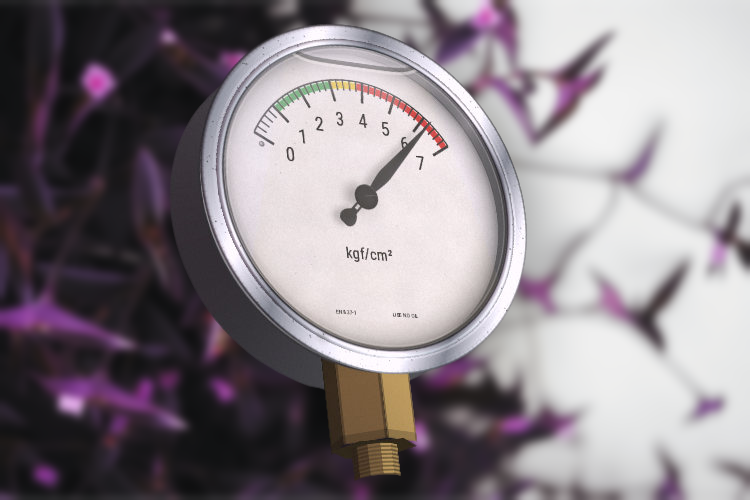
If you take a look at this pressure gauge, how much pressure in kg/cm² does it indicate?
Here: 6.2 kg/cm²
